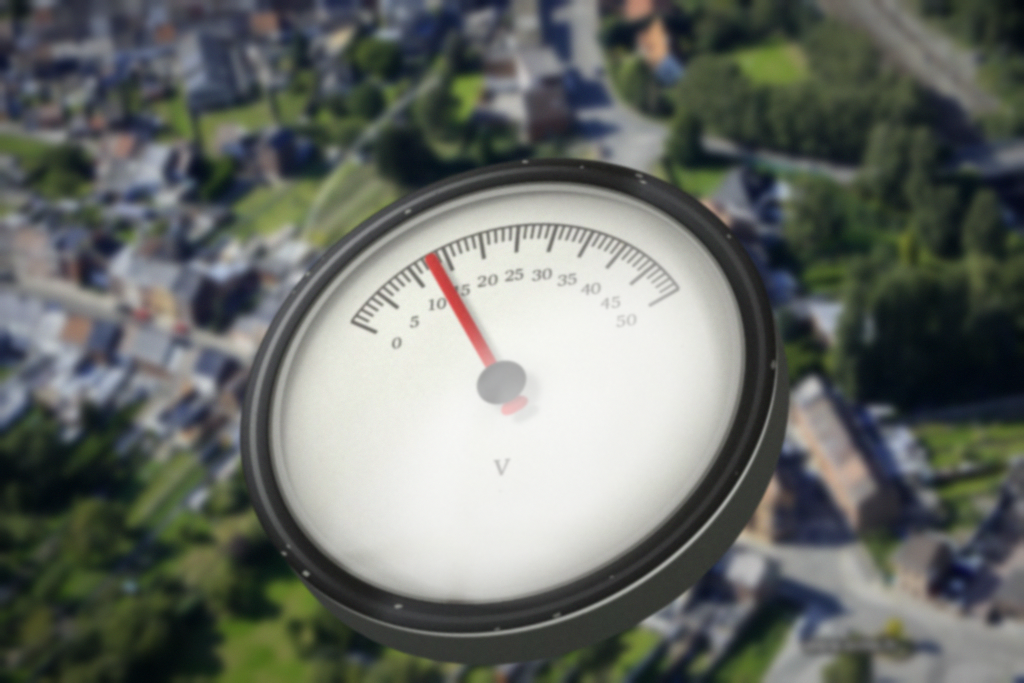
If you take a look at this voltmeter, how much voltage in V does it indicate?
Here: 13 V
